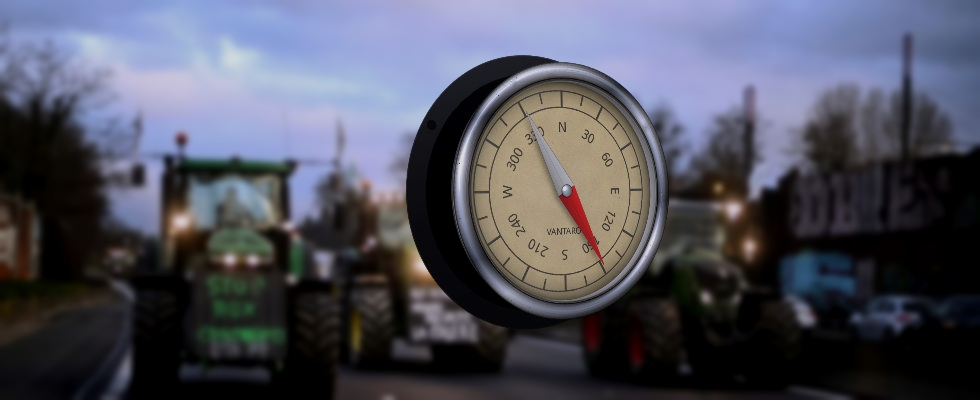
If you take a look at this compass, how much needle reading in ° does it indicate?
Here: 150 °
